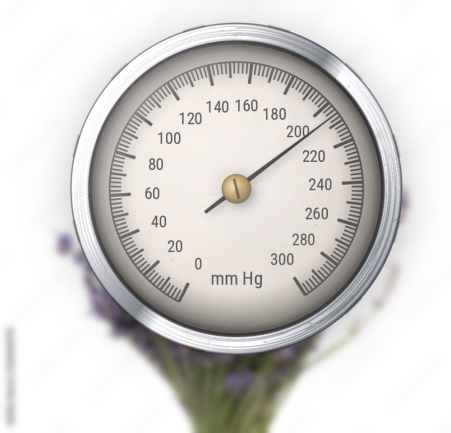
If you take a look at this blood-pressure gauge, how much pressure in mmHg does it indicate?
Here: 206 mmHg
